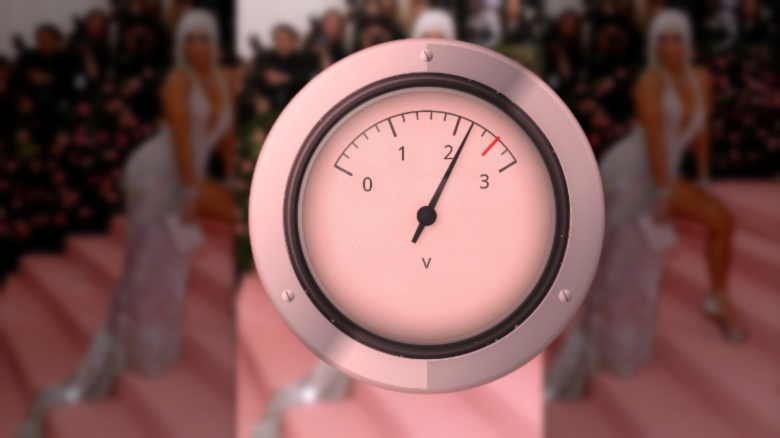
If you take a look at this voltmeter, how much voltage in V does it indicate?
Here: 2.2 V
